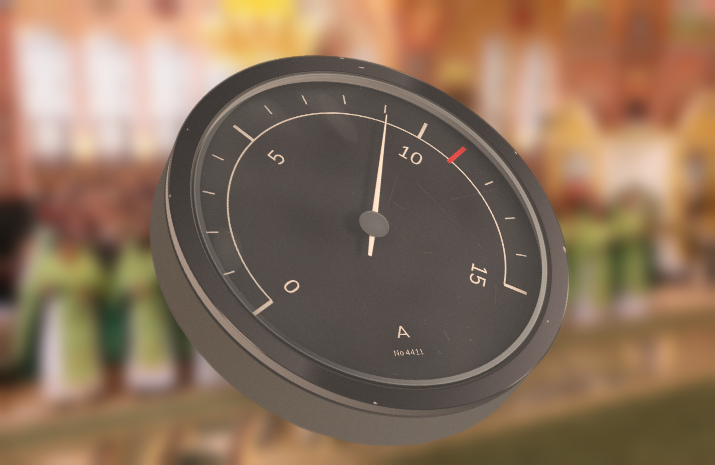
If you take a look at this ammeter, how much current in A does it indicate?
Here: 9 A
